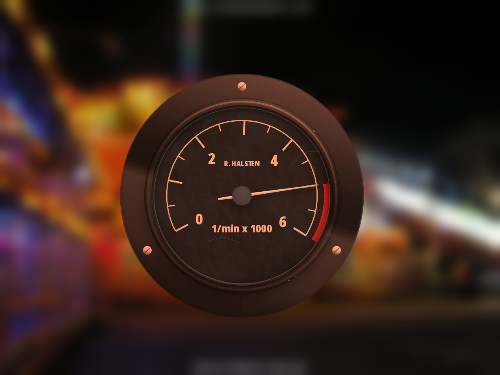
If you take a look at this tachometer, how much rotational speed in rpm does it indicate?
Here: 5000 rpm
